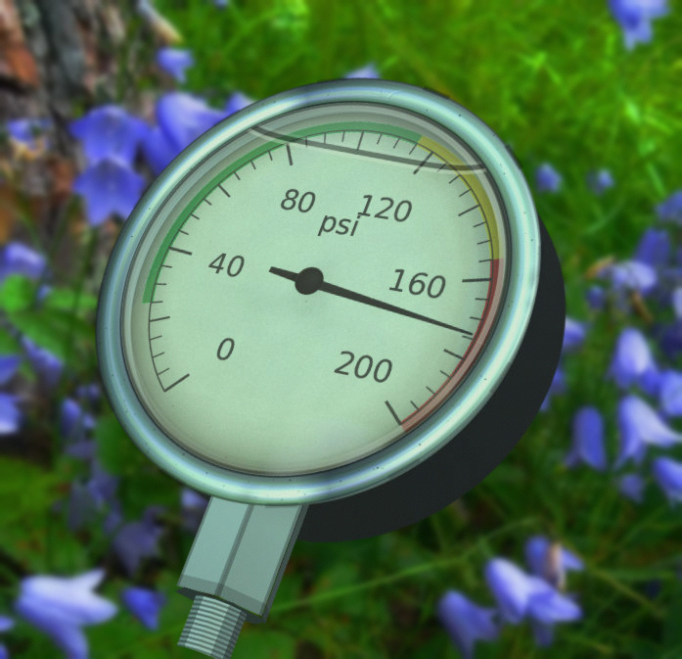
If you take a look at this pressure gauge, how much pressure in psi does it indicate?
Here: 175 psi
